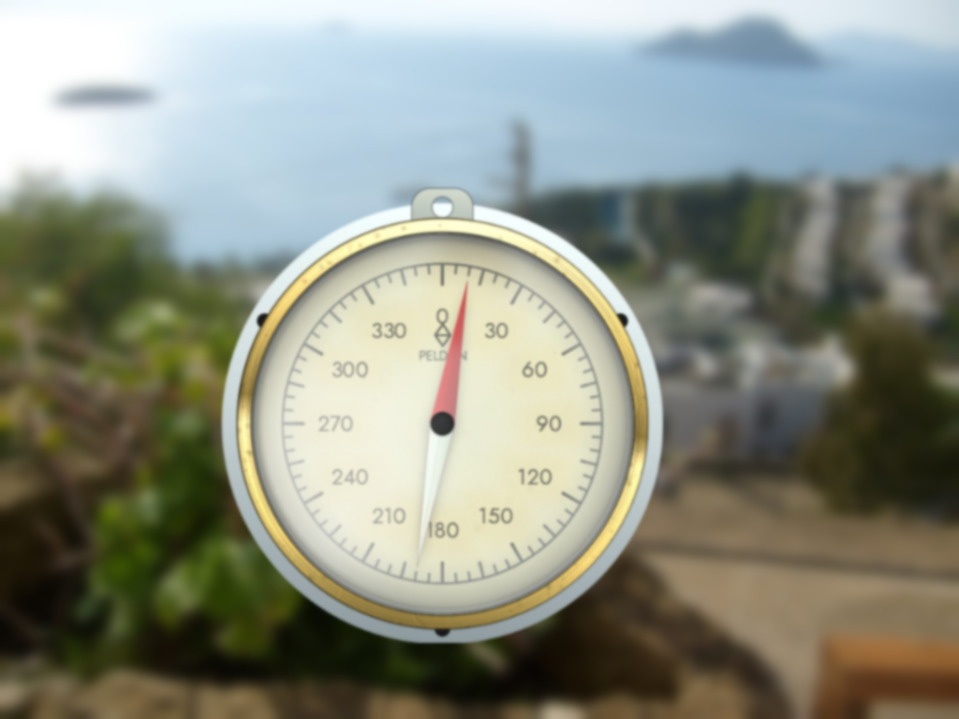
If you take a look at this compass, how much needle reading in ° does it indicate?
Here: 10 °
